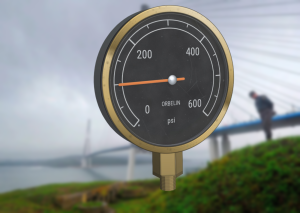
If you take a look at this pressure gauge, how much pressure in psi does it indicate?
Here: 100 psi
